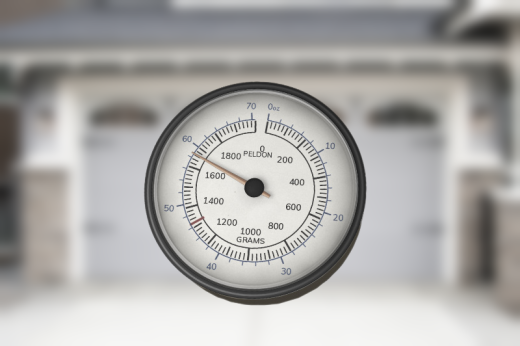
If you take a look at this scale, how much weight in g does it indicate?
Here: 1660 g
